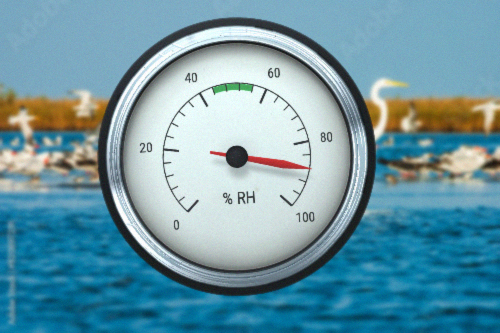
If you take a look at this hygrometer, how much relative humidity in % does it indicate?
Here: 88 %
